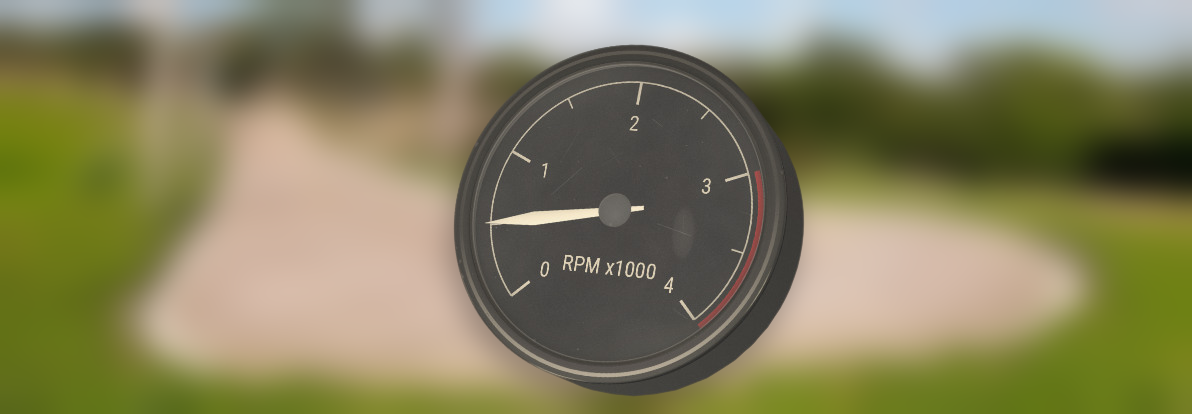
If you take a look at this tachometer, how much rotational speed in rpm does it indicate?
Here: 500 rpm
